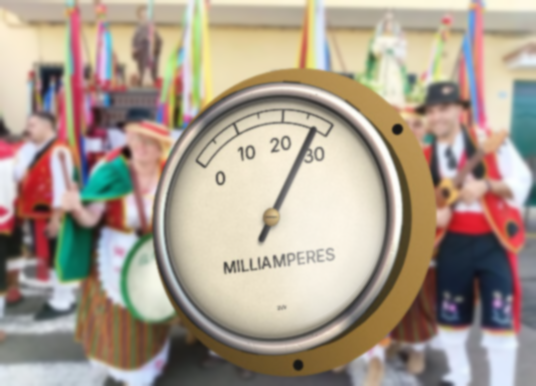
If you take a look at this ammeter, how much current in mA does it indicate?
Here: 27.5 mA
